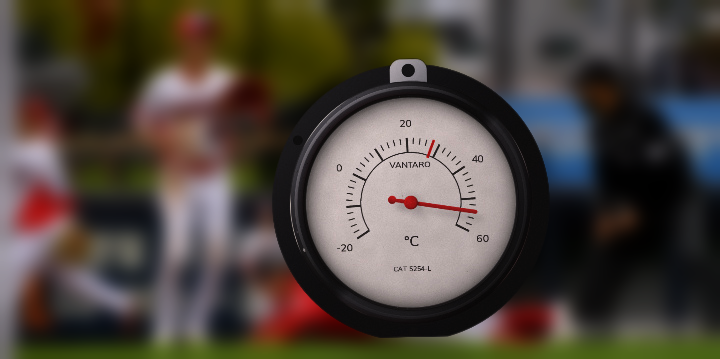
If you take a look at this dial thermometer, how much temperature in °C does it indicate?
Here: 54 °C
